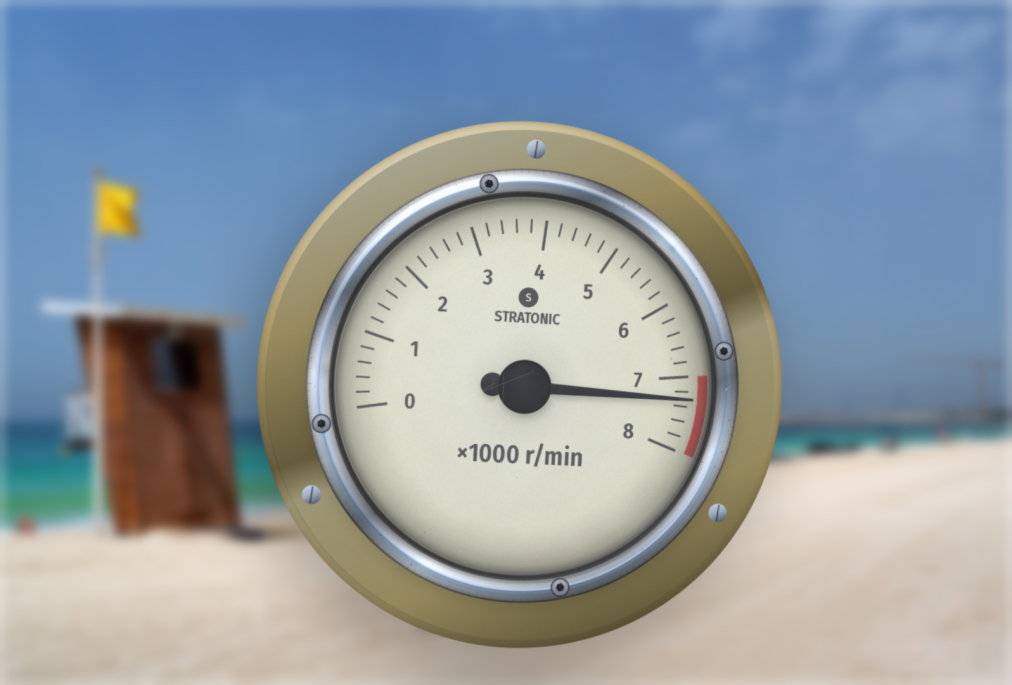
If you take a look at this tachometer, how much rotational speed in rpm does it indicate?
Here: 7300 rpm
